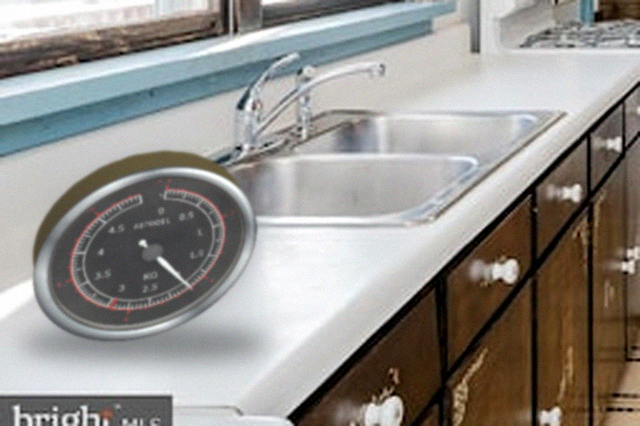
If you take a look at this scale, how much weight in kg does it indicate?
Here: 2 kg
